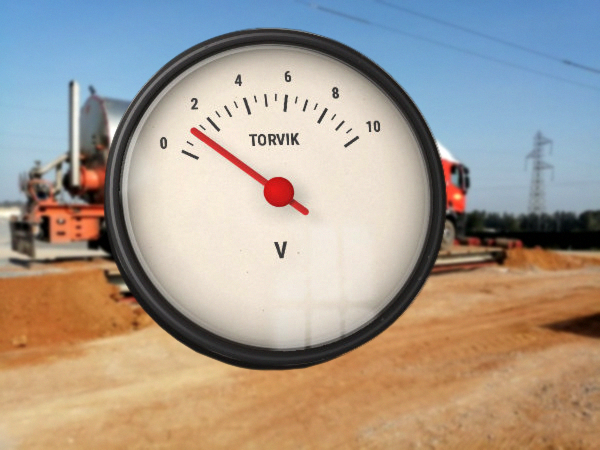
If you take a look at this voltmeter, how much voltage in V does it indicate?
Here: 1 V
